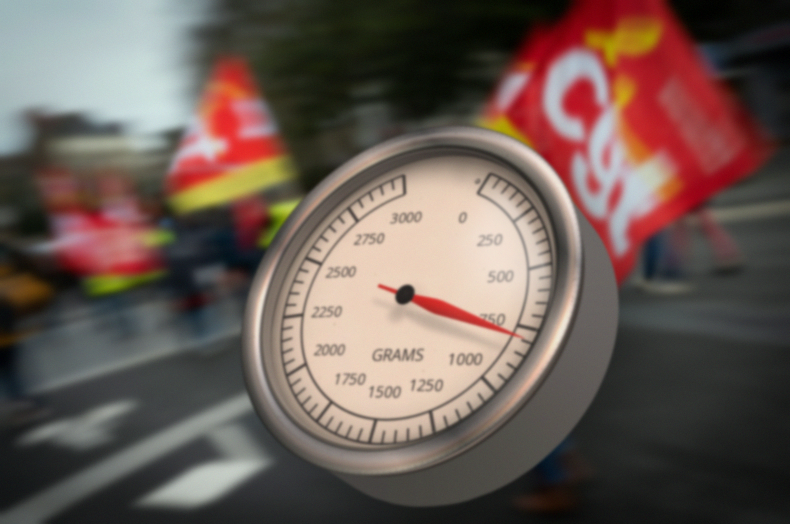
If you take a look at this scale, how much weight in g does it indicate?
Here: 800 g
